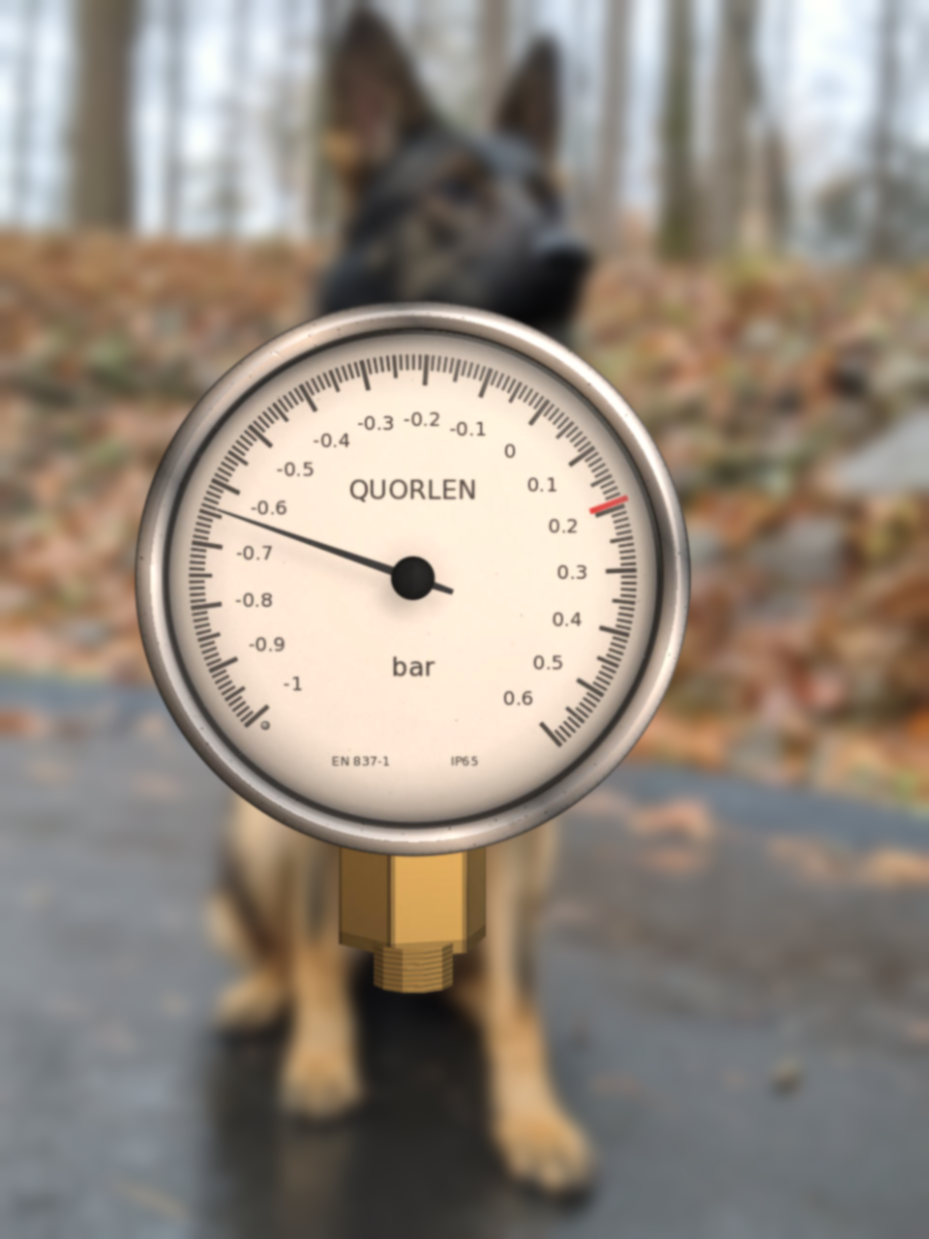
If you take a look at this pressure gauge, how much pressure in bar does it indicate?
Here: -0.64 bar
